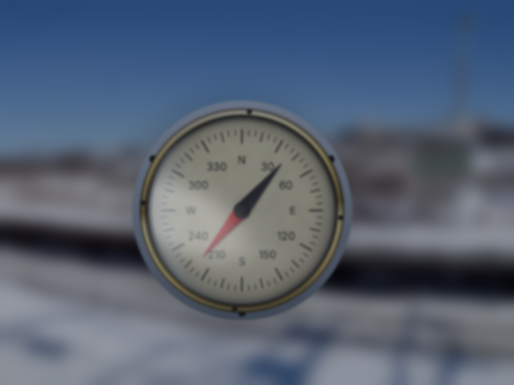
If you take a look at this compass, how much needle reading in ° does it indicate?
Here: 220 °
